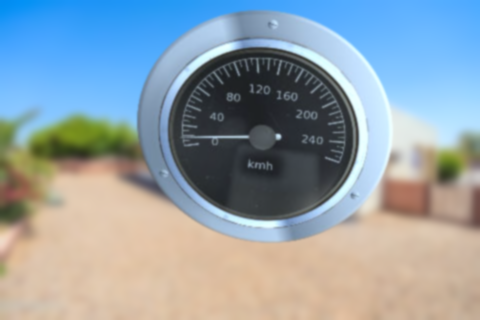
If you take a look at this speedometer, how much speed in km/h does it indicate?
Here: 10 km/h
